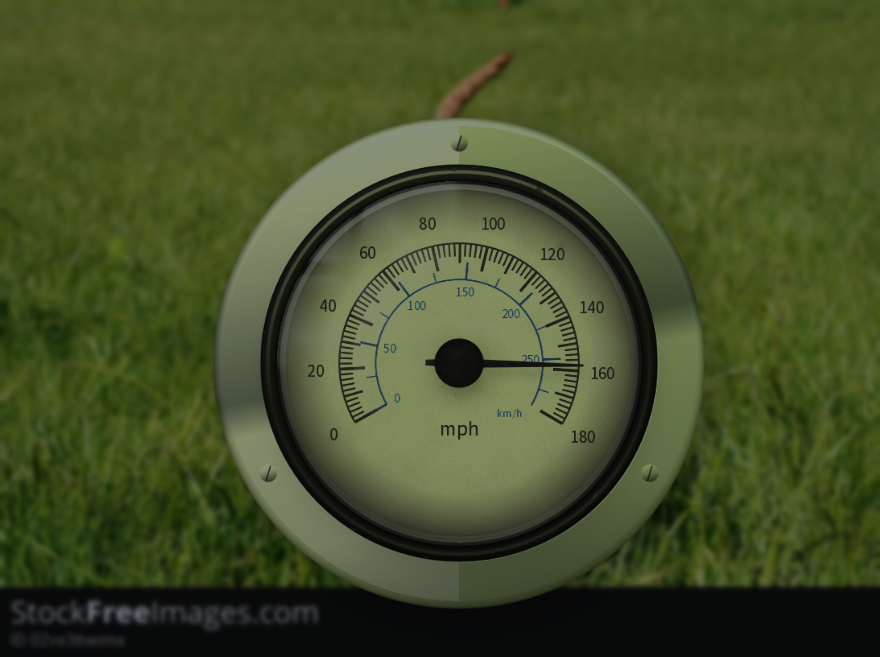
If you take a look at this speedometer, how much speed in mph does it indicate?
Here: 158 mph
